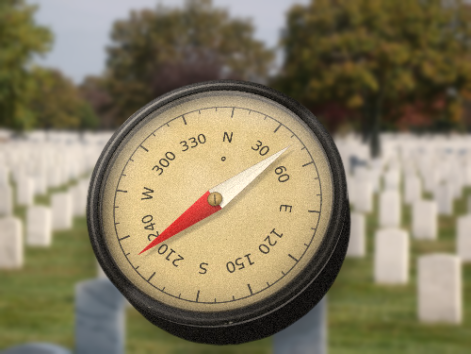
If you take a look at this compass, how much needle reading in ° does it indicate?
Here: 225 °
